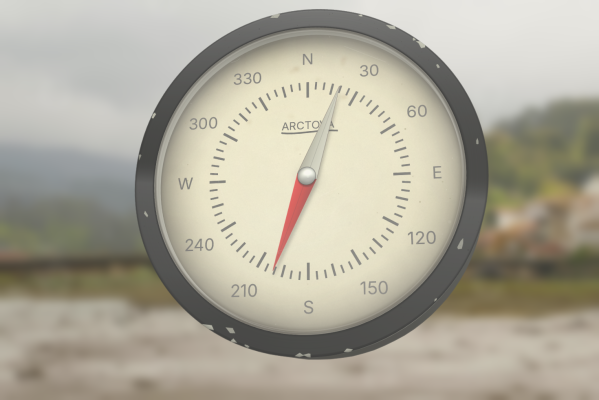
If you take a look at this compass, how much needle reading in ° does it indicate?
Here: 200 °
